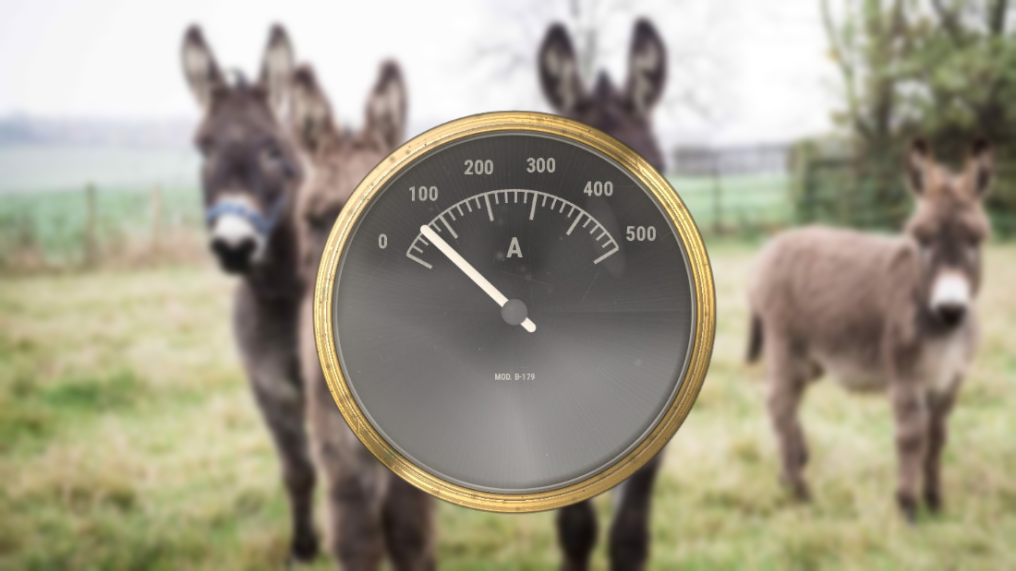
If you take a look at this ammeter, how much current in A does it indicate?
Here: 60 A
